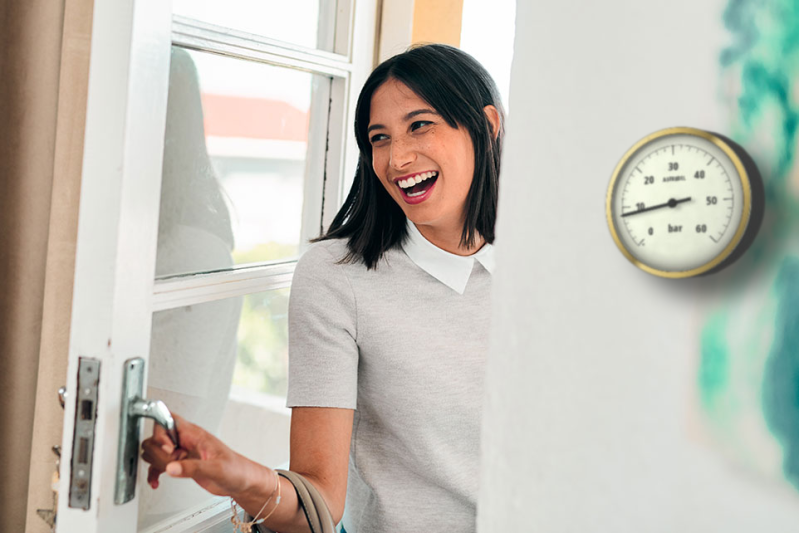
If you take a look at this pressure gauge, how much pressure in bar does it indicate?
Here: 8 bar
